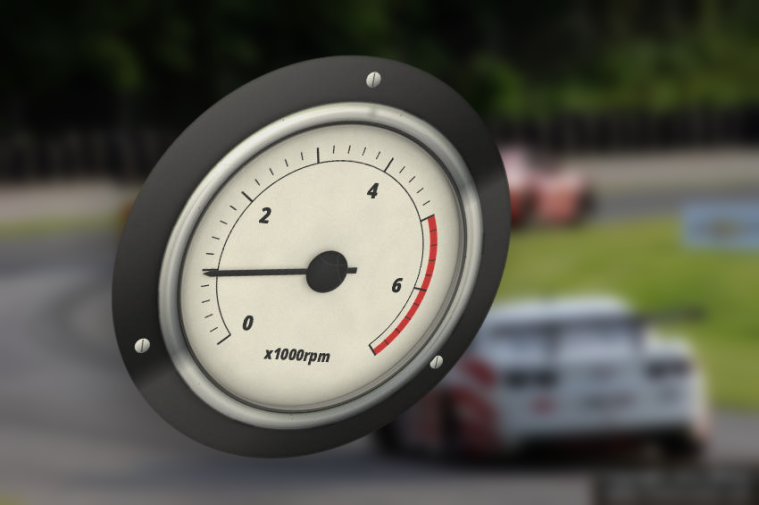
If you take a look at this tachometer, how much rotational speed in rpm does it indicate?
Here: 1000 rpm
